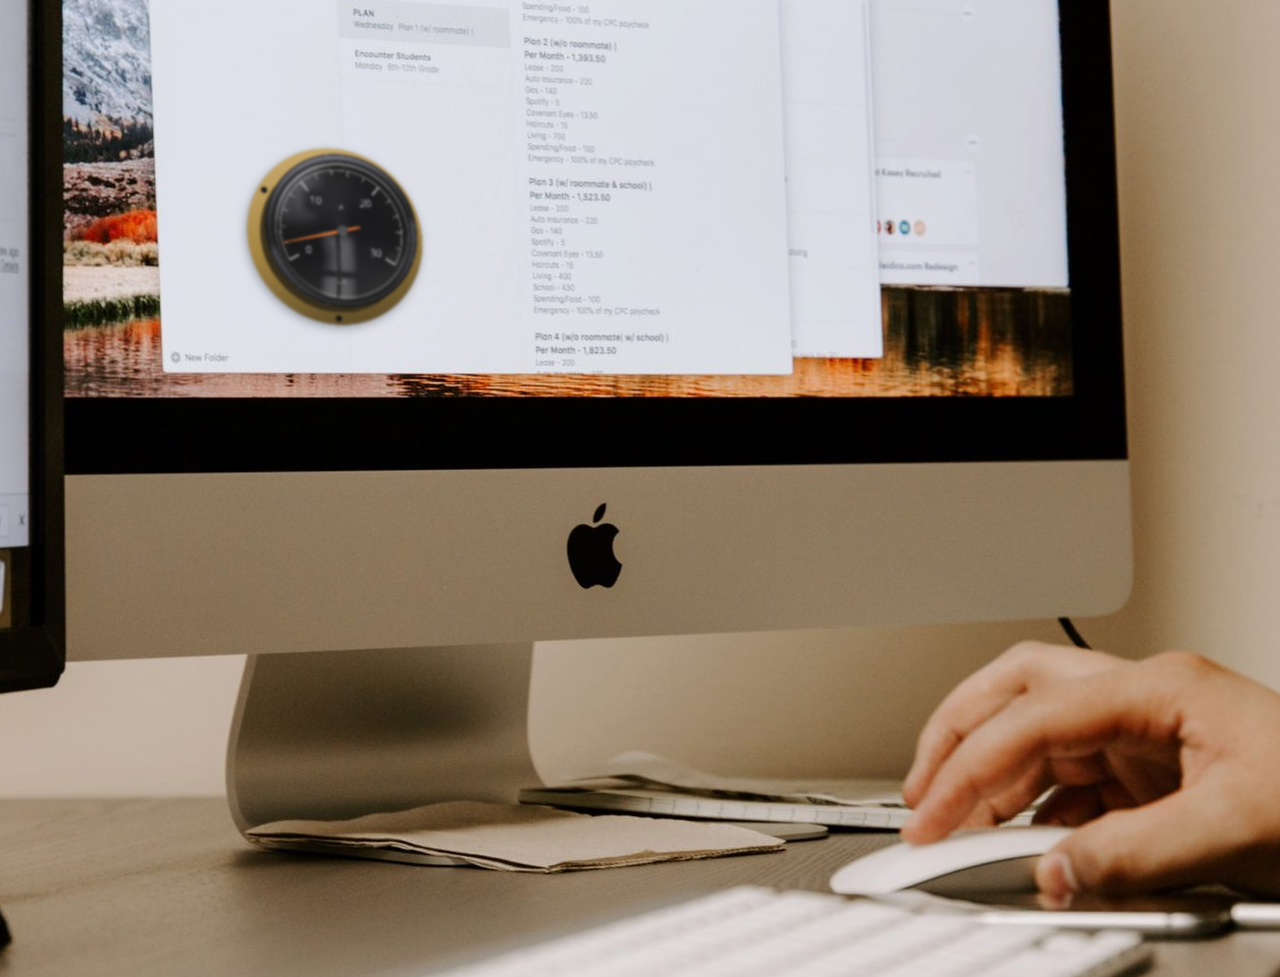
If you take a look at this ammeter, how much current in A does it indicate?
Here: 2 A
